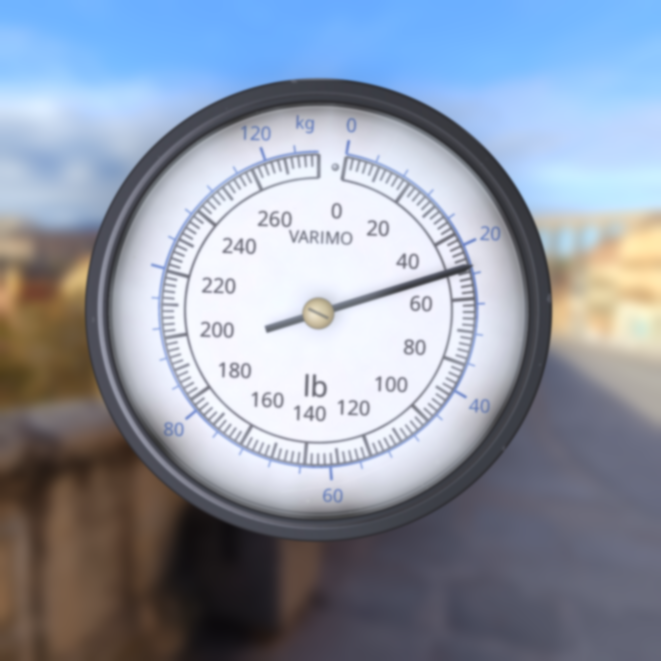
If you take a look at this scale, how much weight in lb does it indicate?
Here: 50 lb
